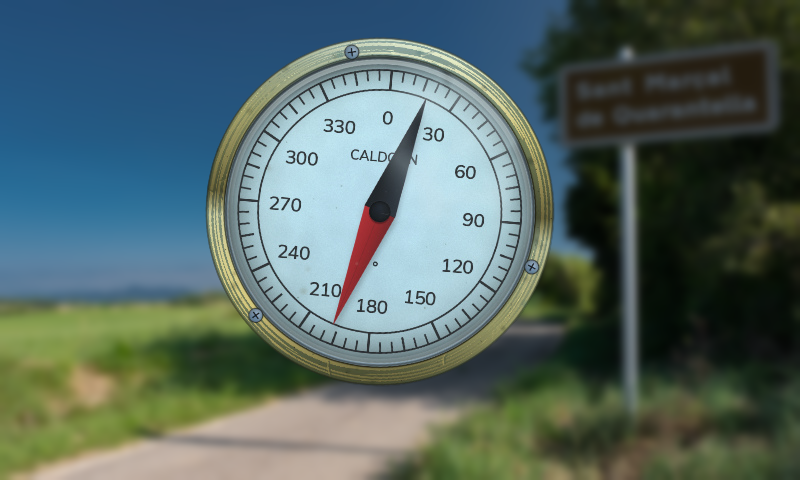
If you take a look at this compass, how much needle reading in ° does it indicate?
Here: 197.5 °
